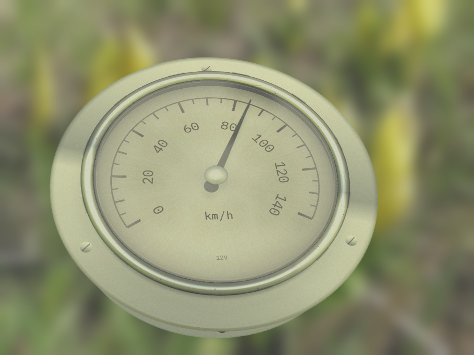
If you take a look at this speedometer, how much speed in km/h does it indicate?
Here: 85 km/h
